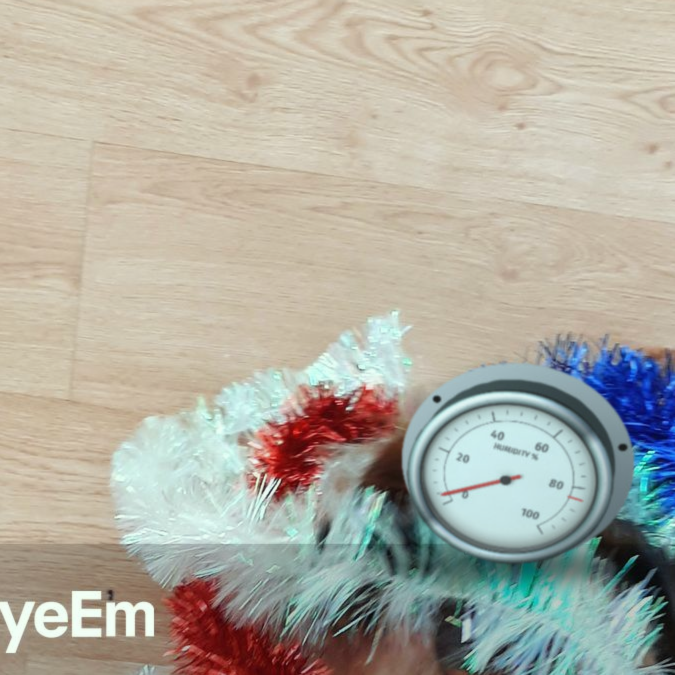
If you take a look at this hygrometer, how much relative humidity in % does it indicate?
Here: 4 %
